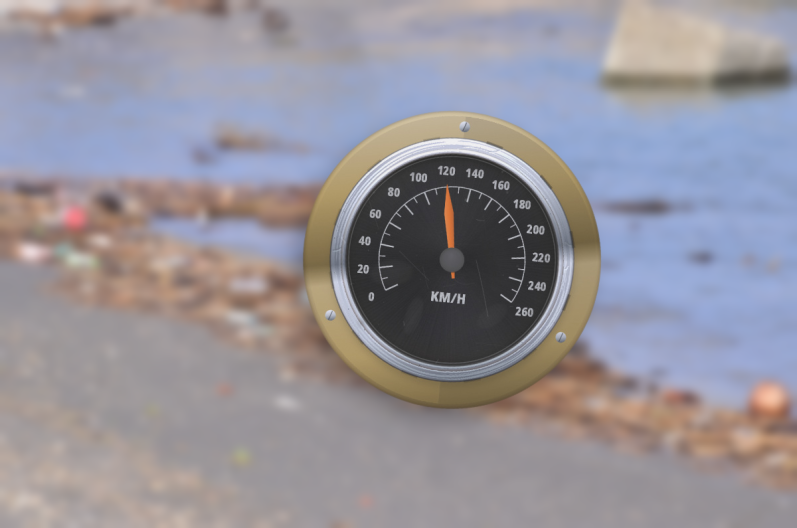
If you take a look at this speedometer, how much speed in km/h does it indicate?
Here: 120 km/h
